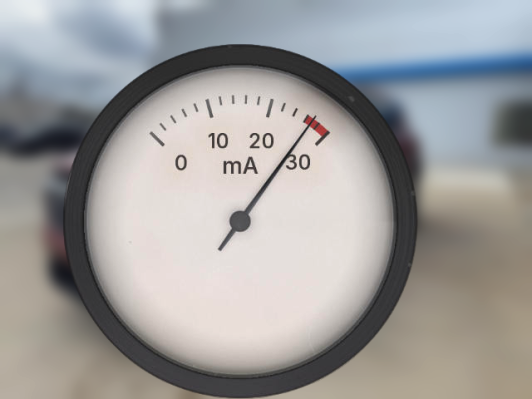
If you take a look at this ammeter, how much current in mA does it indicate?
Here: 27 mA
